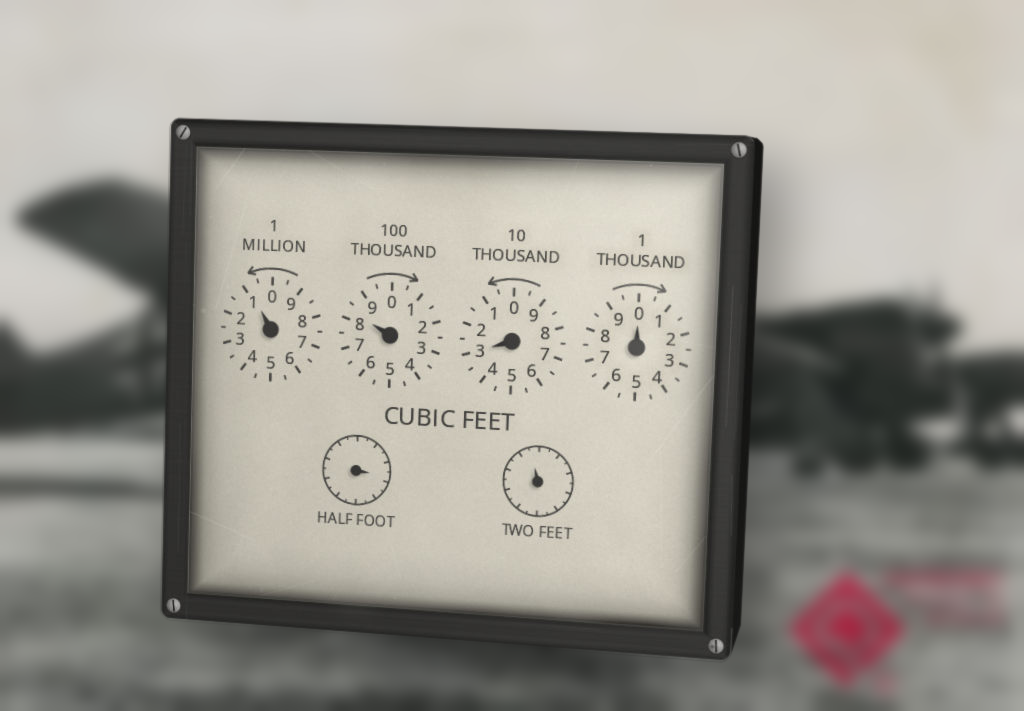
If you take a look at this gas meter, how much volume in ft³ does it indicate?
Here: 83000 ft³
